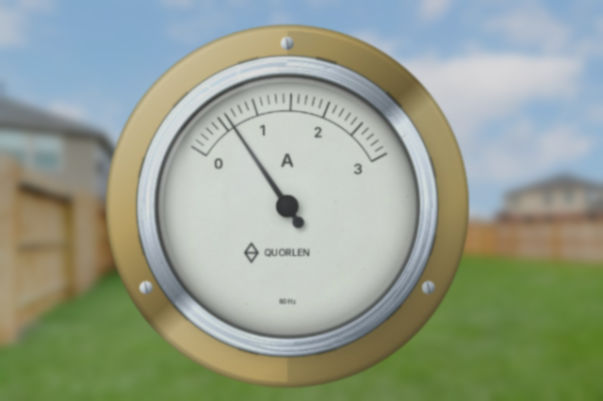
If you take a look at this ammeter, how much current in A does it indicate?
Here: 0.6 A
